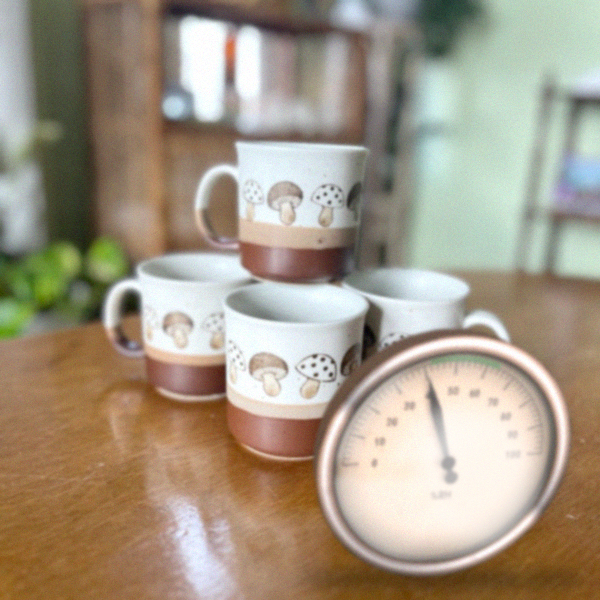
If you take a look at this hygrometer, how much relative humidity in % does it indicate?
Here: 40 %
